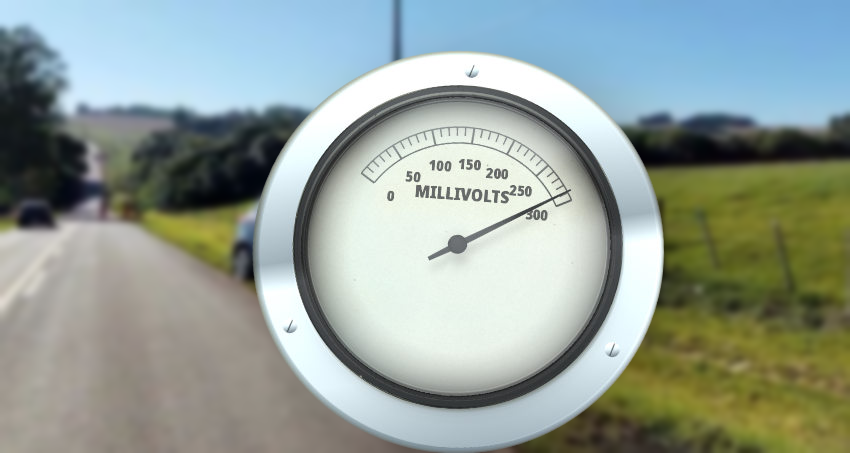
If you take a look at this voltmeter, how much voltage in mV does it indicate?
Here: 290 mV
